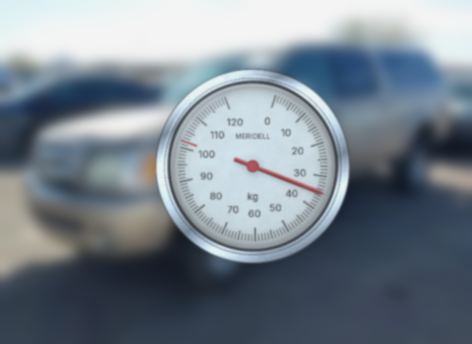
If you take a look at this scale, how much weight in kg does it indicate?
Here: 35 kg
